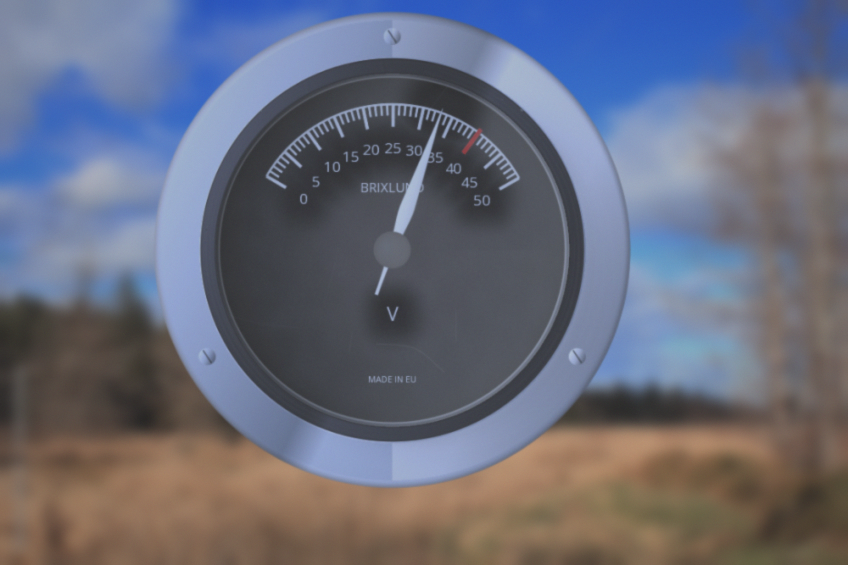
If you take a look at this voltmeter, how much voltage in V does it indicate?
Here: 33 V
